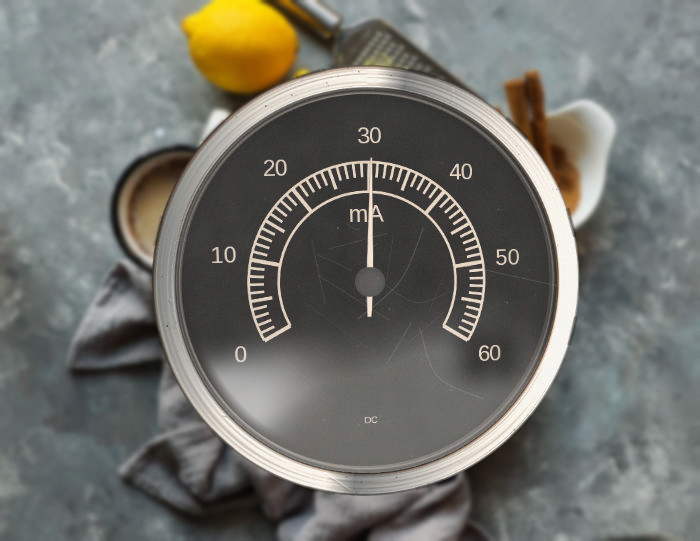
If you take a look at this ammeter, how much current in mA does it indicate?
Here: 30 mA
